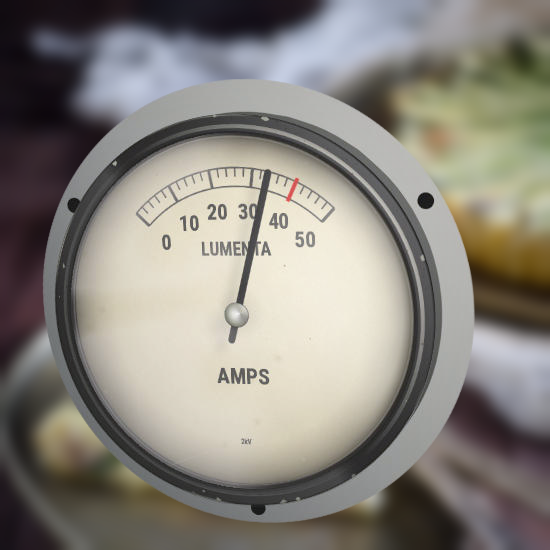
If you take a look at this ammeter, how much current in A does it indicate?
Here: 34 A
